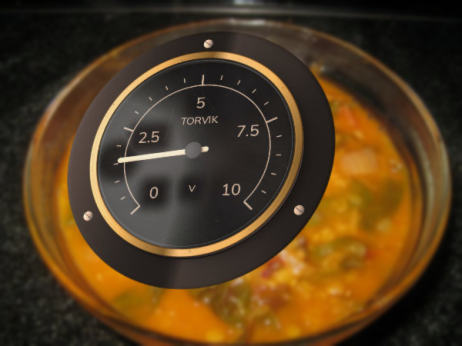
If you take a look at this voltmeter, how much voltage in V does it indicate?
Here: 1.5 V
